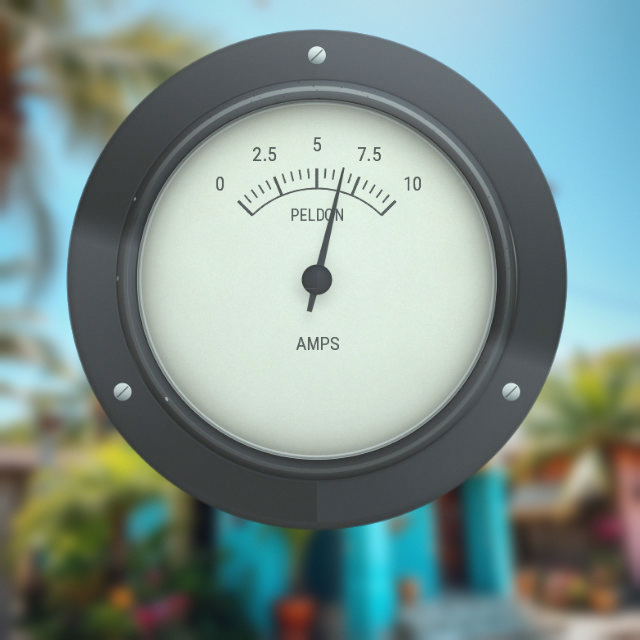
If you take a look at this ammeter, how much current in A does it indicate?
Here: 6.5 A
